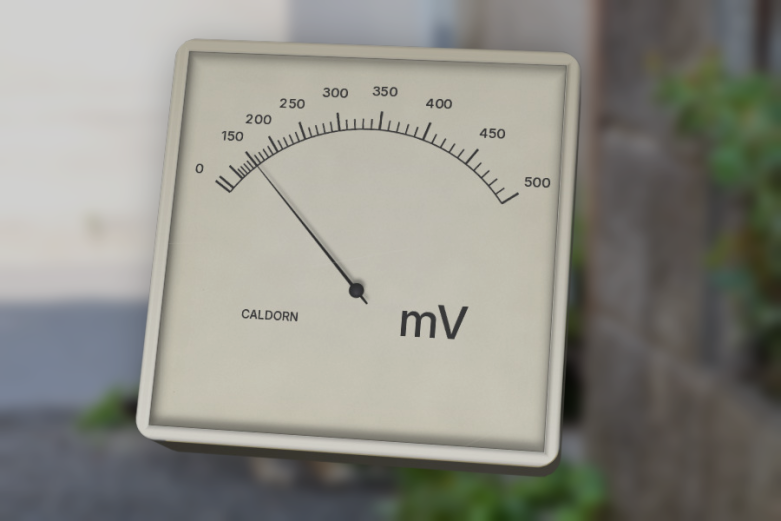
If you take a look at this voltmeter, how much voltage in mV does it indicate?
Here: 150 mV
